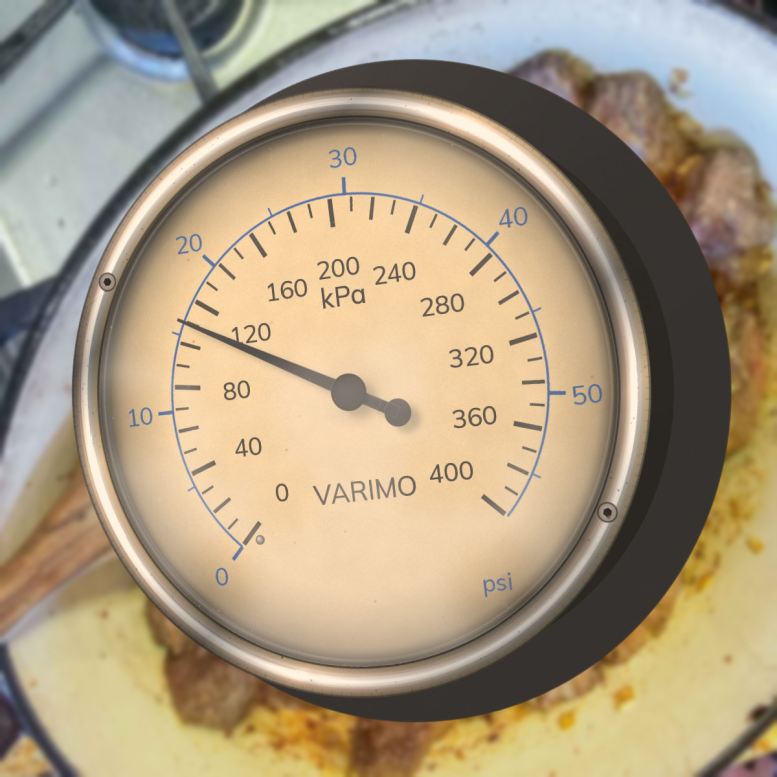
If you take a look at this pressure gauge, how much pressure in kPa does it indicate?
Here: 110 kPa
